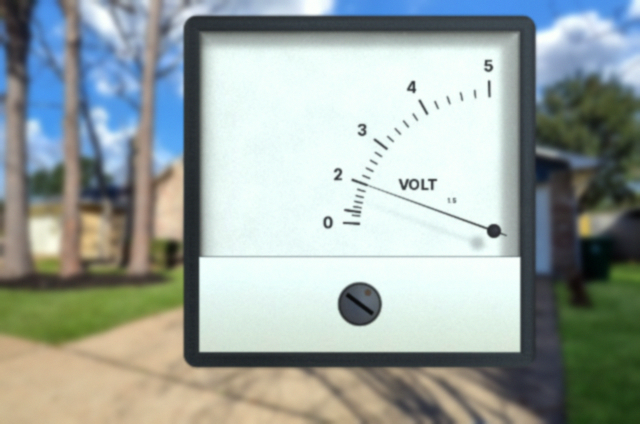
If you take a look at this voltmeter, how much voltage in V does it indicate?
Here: 2 V
